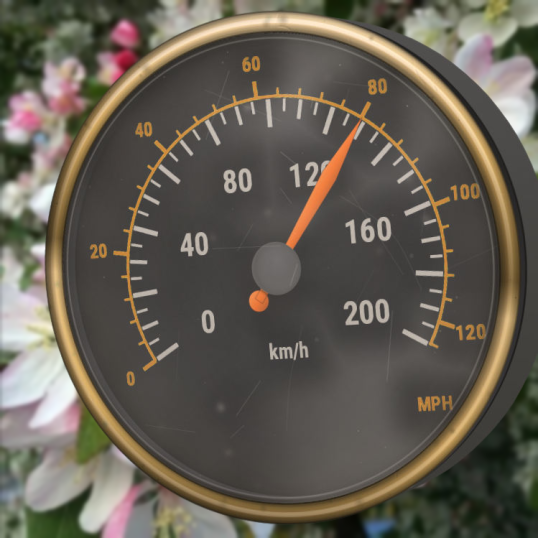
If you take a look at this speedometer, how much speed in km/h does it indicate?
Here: 130 km/h
